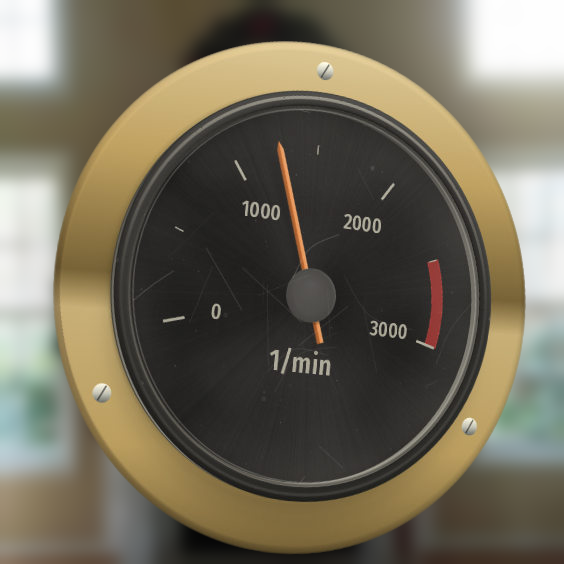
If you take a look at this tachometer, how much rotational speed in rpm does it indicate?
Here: 1250 rpm
